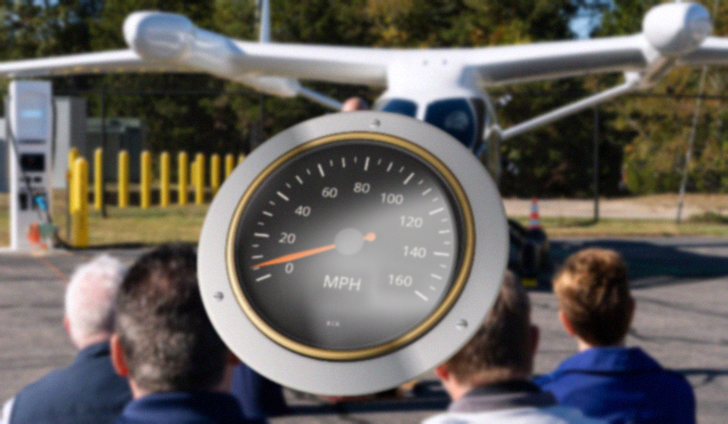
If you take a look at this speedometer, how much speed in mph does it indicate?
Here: 5 mph
